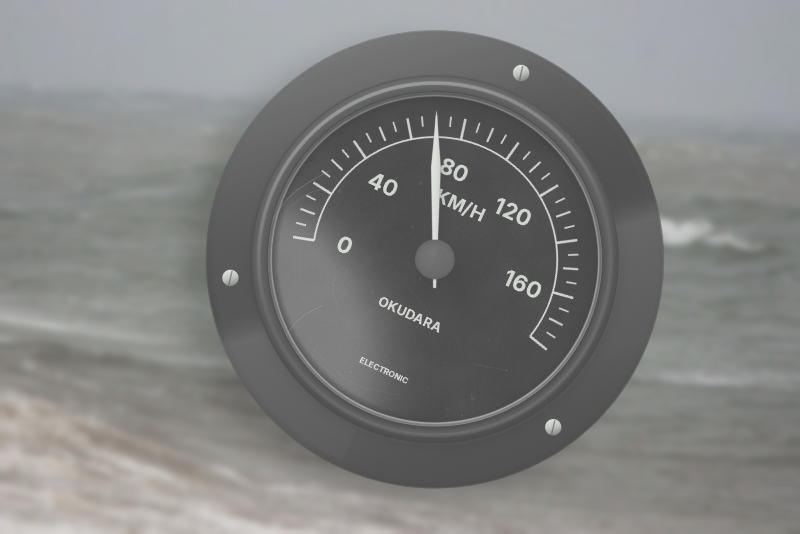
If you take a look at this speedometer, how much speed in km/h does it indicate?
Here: 70 km/h
